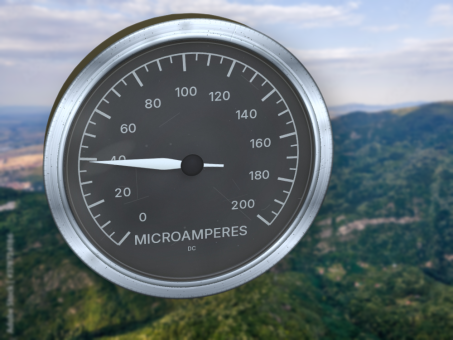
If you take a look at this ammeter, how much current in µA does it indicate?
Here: 40 µA
